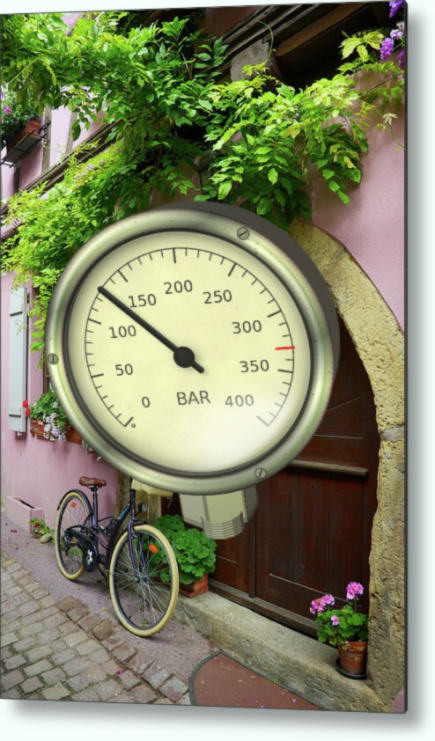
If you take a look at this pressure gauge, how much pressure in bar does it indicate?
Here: 130 bar
